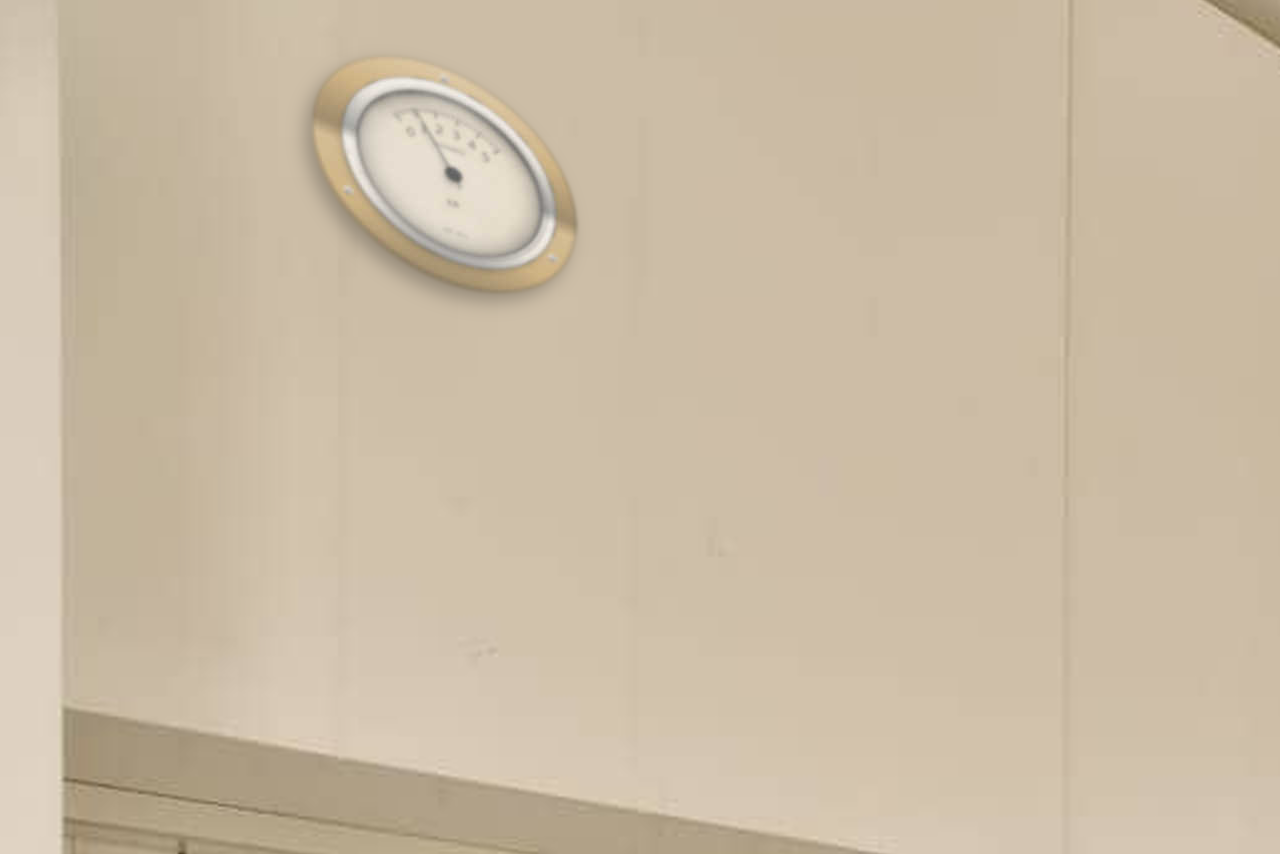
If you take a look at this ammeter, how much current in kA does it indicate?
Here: 1 kA
